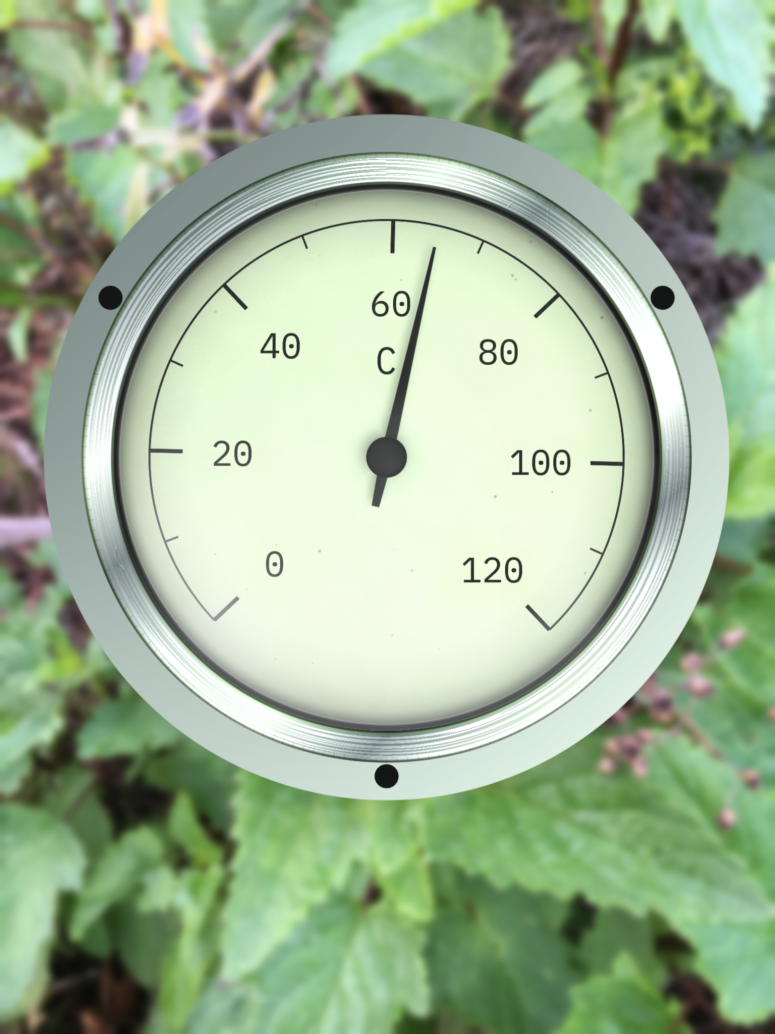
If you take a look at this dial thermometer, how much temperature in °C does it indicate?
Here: 65 °C
